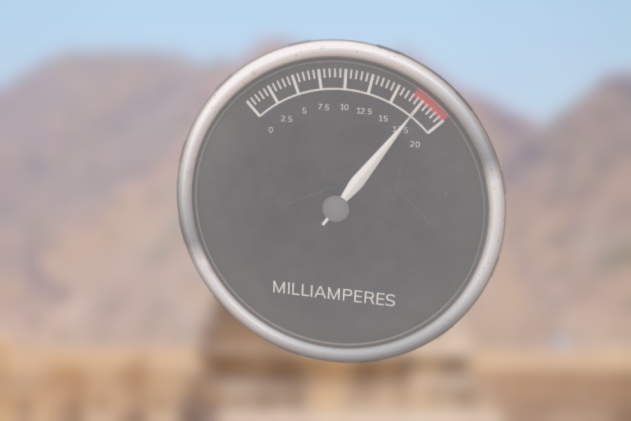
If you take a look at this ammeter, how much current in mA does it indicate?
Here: 17.5 mA
